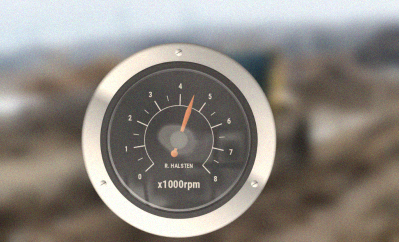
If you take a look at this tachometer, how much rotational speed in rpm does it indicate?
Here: 4500 rpm
